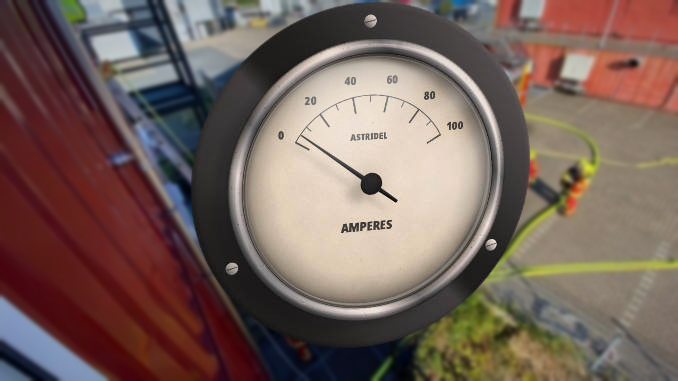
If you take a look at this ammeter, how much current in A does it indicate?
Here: 5 A
